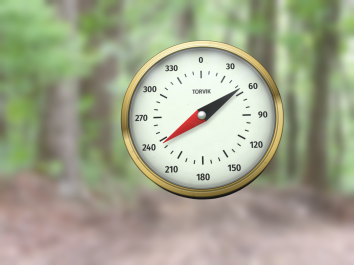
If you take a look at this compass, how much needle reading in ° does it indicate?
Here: 235 °
